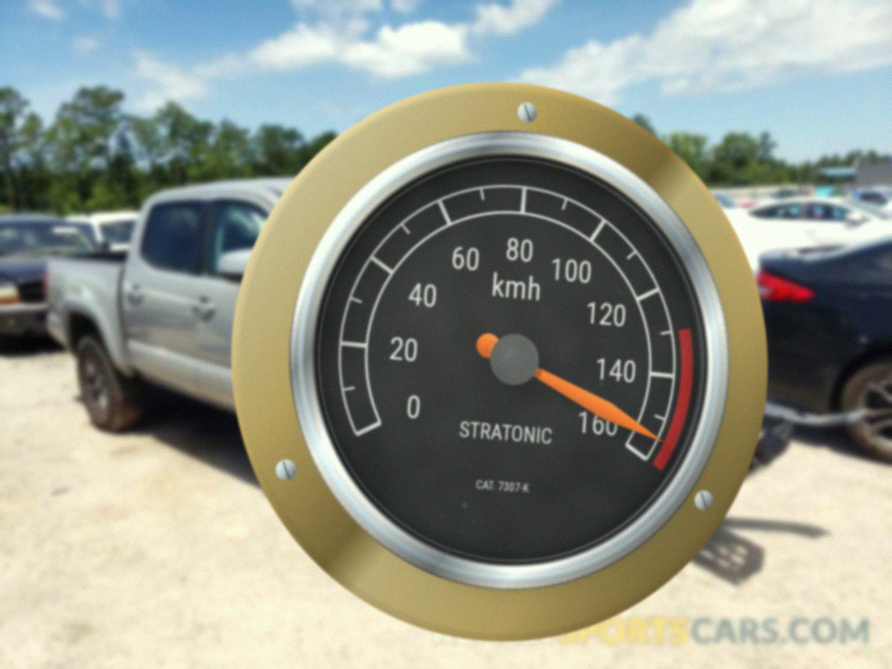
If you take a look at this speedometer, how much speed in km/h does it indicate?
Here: 155 km/h
